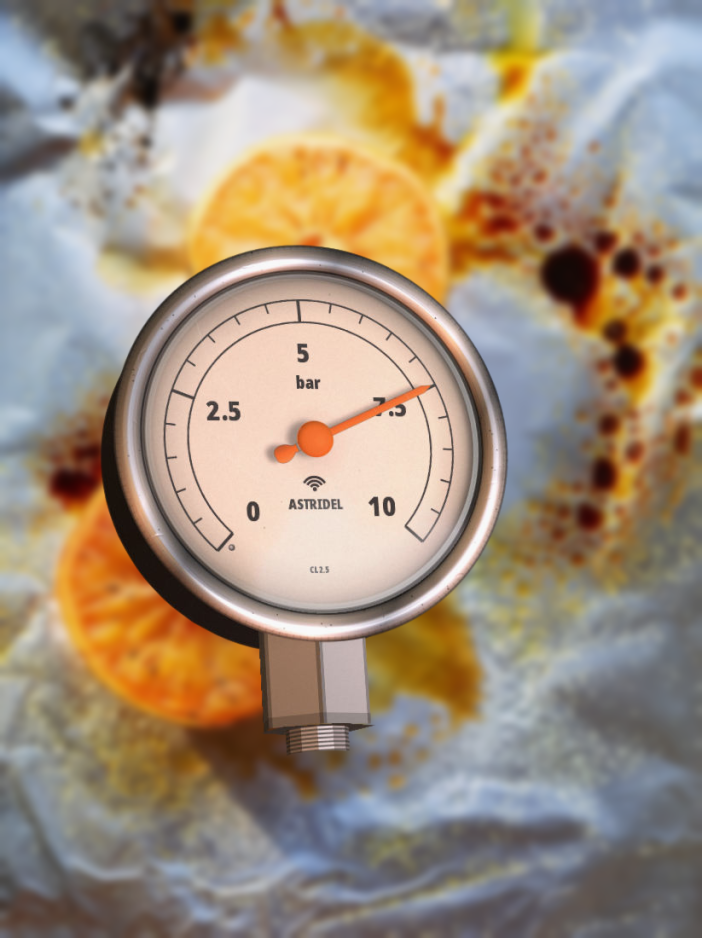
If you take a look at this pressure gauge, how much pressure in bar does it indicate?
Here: 7.5 bar
